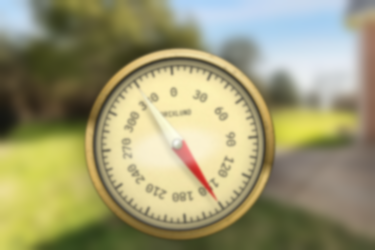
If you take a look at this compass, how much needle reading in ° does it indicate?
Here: 150 °
